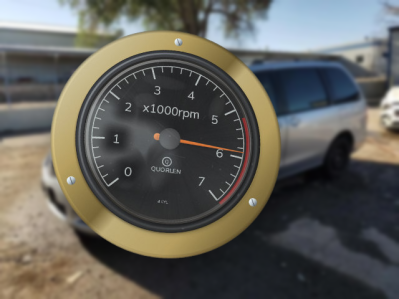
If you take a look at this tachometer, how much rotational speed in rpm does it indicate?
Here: 5900 rpm
